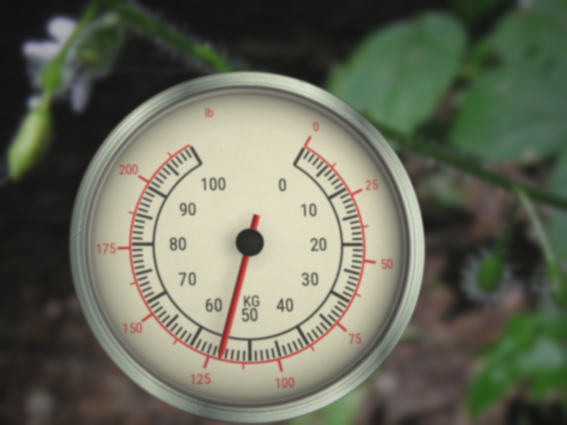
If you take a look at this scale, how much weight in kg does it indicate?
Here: 55 kg
